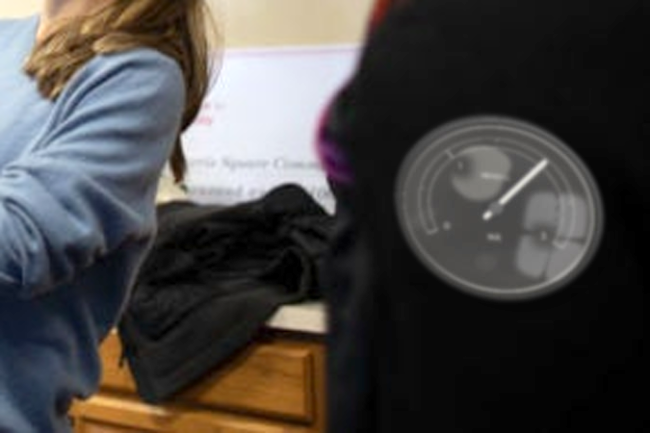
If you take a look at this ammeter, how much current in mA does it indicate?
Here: 2 mA
